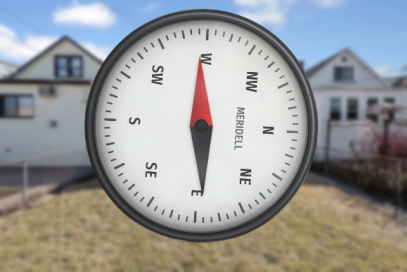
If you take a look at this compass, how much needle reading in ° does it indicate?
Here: 265 °
